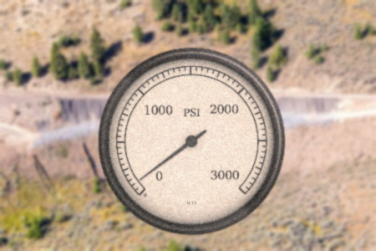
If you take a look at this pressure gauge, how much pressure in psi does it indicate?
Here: 100 psi
